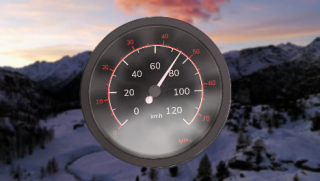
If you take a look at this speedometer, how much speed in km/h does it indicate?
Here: 75 km/h
